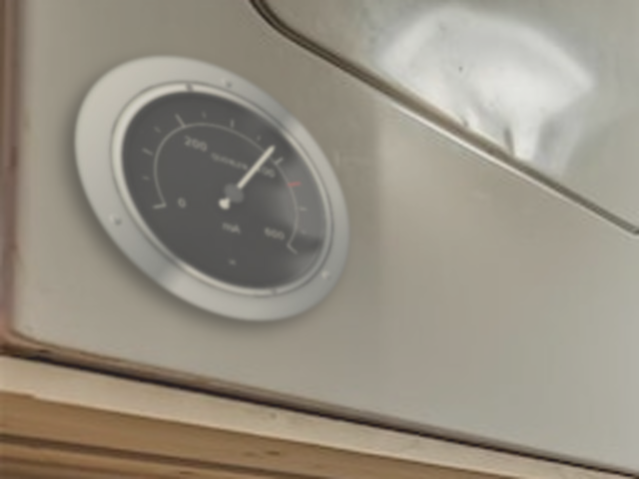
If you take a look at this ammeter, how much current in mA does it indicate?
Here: 375 mA
